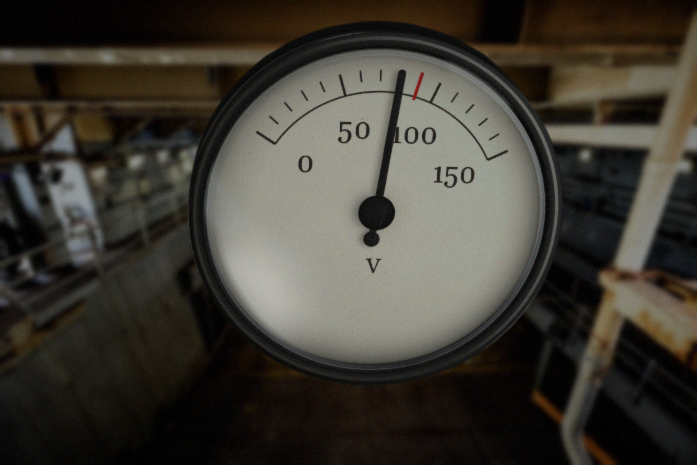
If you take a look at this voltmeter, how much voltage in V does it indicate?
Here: 80 V
